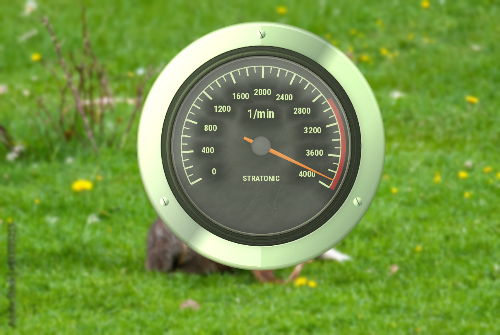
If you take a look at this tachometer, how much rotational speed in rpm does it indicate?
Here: 3900 rpm
